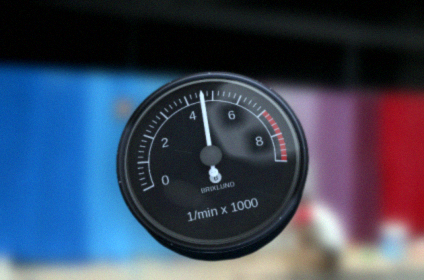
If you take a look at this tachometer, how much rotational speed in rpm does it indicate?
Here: 4600 rpm
